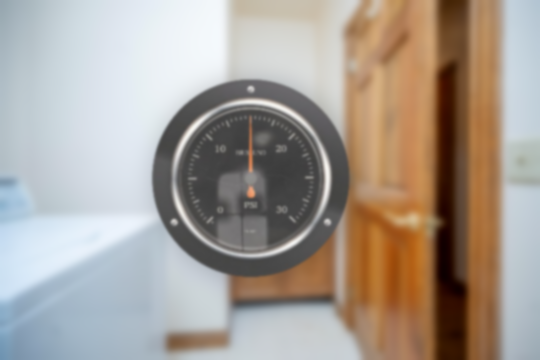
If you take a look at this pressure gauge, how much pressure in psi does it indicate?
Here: 15 psi
